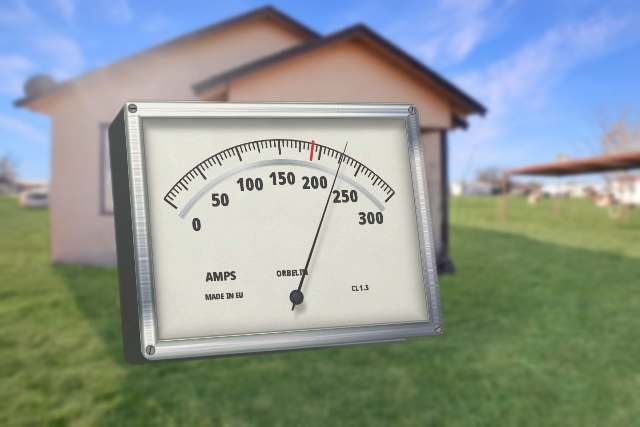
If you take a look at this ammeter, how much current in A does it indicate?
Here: 225 A
